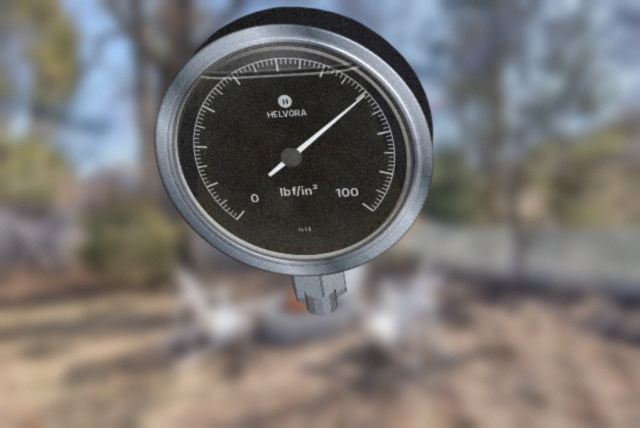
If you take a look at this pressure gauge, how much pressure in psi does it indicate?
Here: 70 psi
